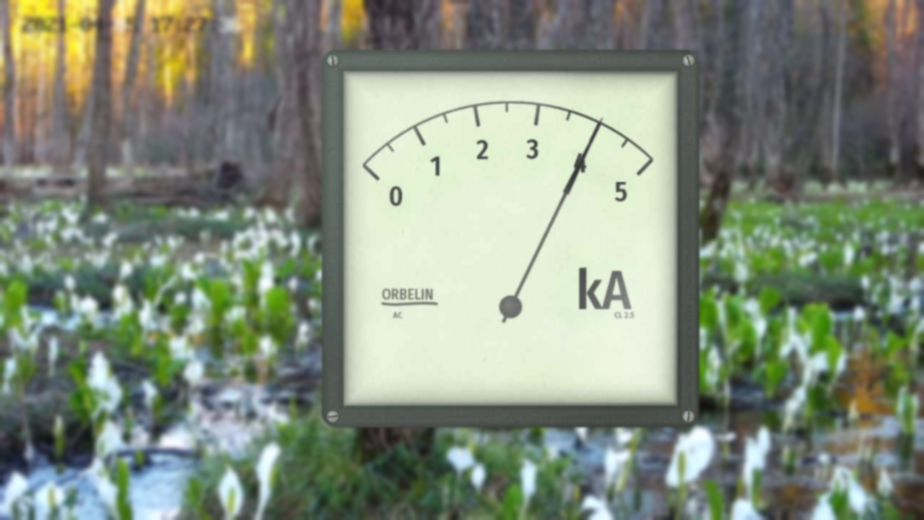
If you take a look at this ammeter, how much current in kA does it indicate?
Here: 4 kA
